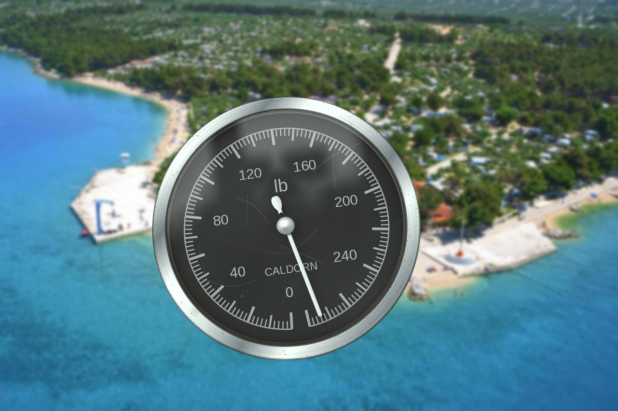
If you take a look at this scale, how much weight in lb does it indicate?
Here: 274 lb
